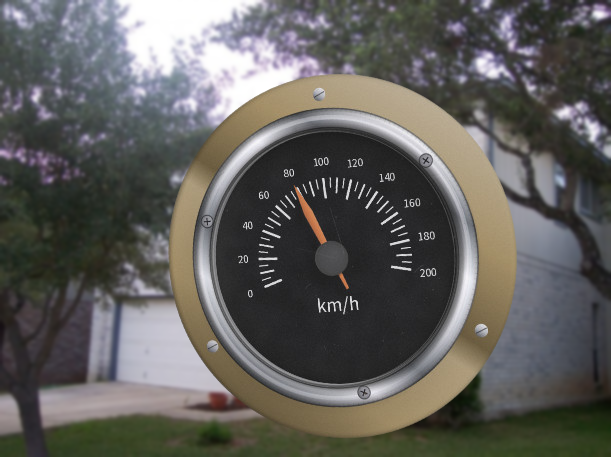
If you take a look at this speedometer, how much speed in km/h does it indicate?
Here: 80 km/h
